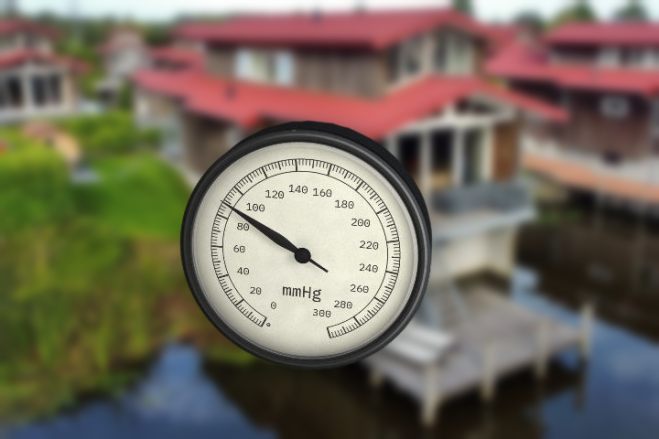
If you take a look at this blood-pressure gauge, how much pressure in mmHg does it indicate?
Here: 90 mmHg
